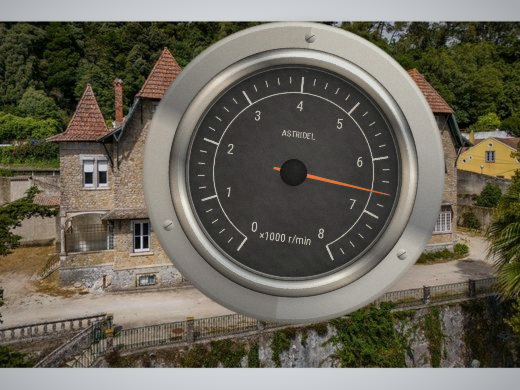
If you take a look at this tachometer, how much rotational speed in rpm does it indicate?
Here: 6600 rpm
